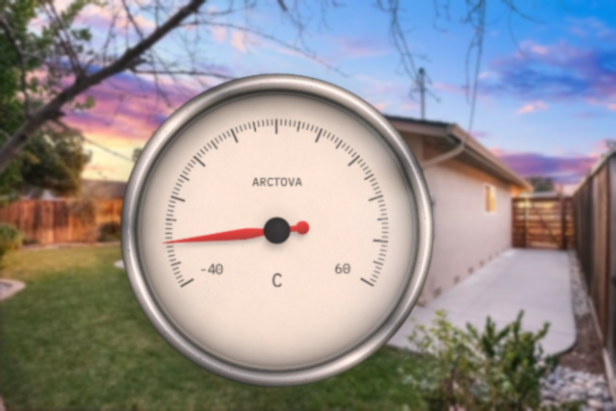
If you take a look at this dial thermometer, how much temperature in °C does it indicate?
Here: -30 °C
